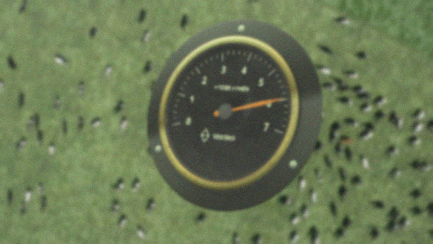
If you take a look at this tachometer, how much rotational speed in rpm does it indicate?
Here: 6000 rpm
